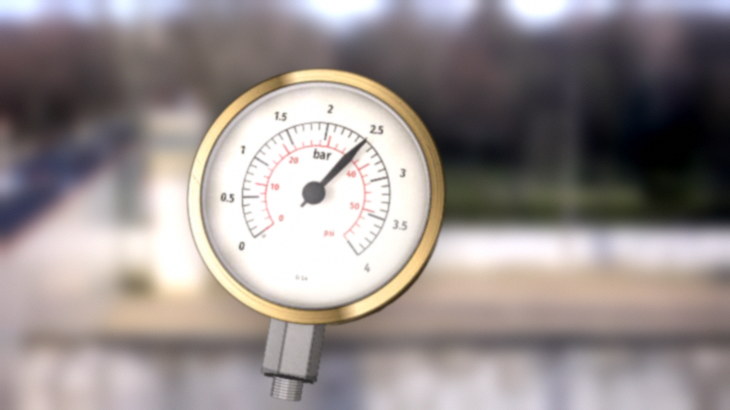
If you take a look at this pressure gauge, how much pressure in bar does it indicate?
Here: 2.5 bar
